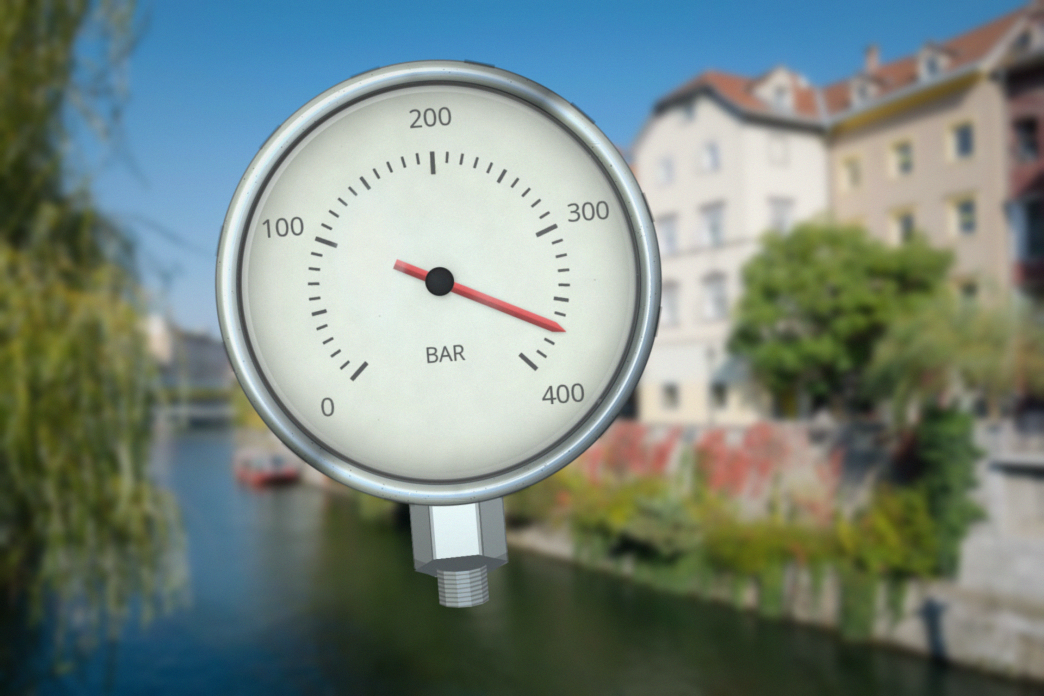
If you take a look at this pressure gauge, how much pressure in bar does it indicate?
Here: 370 bar
